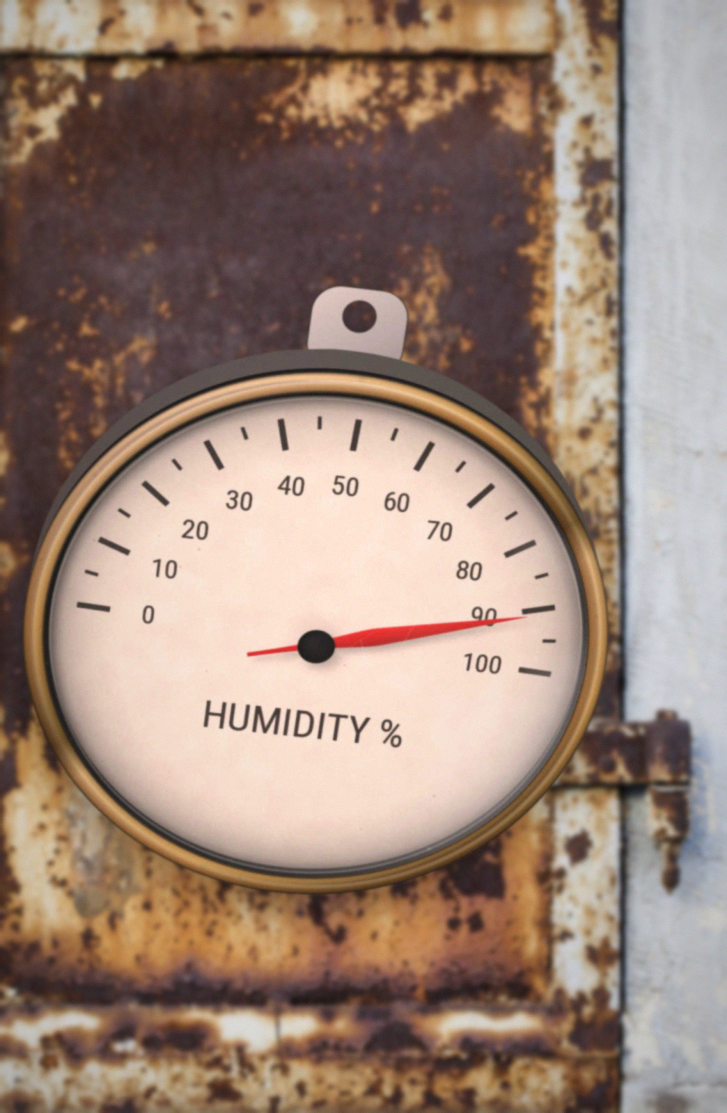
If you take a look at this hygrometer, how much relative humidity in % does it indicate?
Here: 90 %
